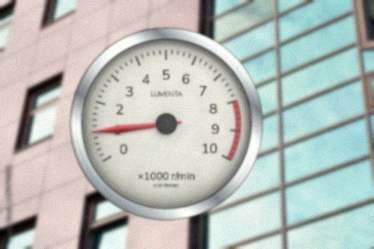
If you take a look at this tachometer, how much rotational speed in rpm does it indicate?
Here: 1000 rpm
